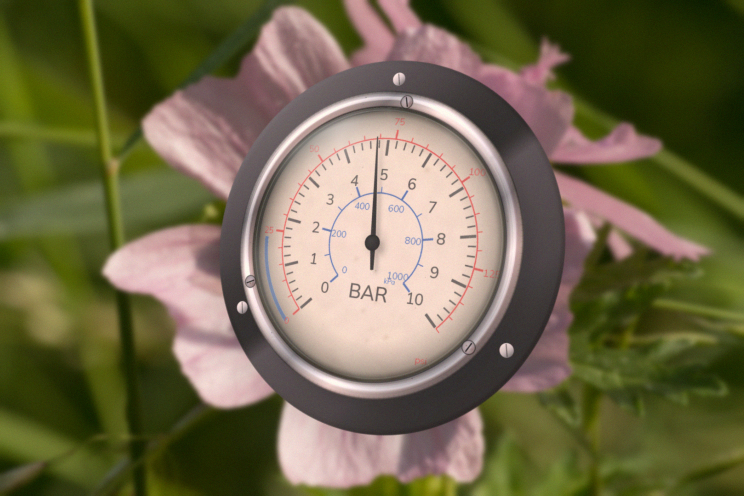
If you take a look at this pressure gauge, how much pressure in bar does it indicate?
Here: 4.8 bar
